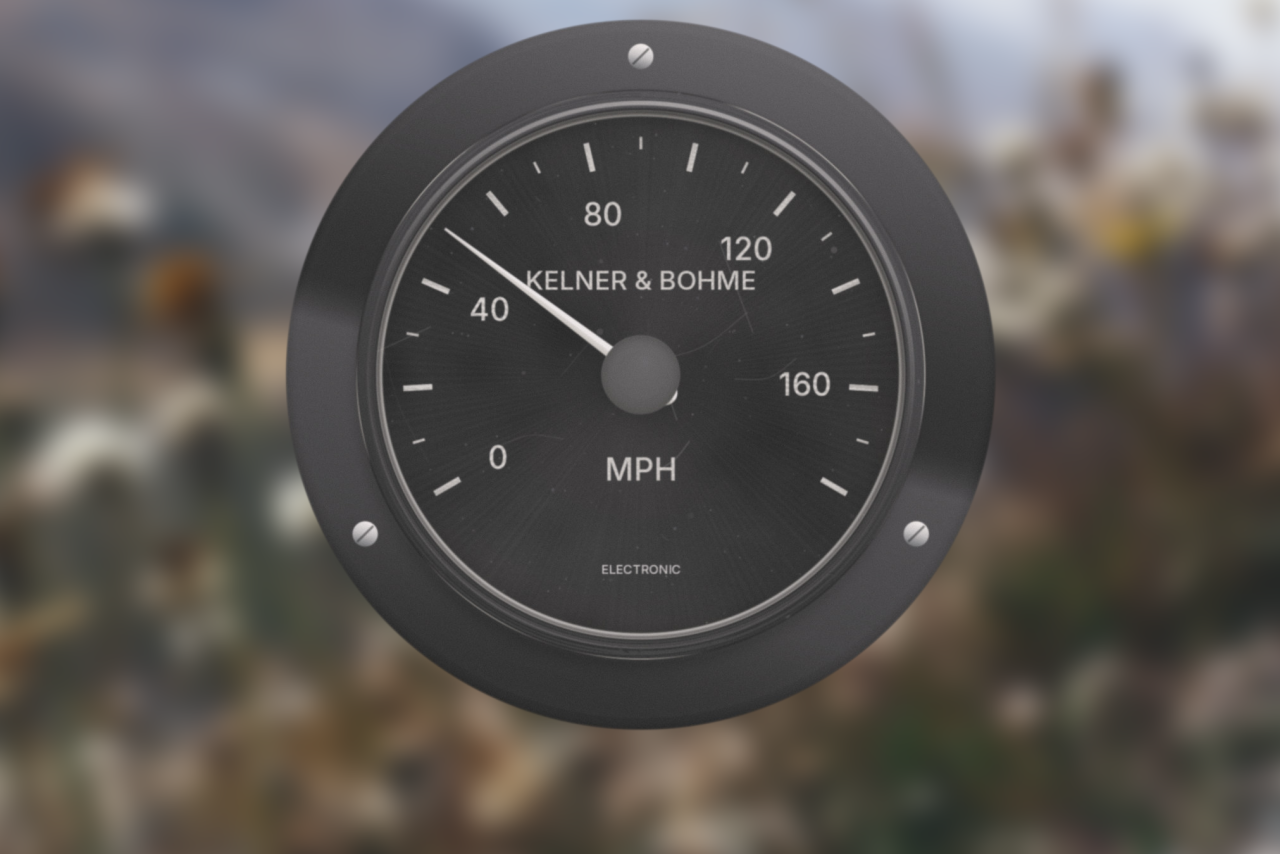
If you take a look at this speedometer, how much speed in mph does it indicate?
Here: 50 mph
